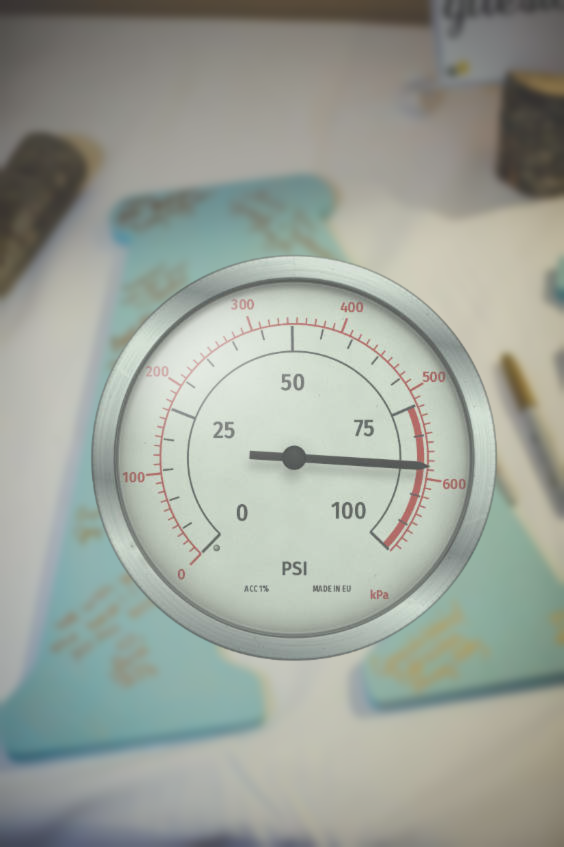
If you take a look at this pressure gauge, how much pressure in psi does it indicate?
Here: 85 psi
